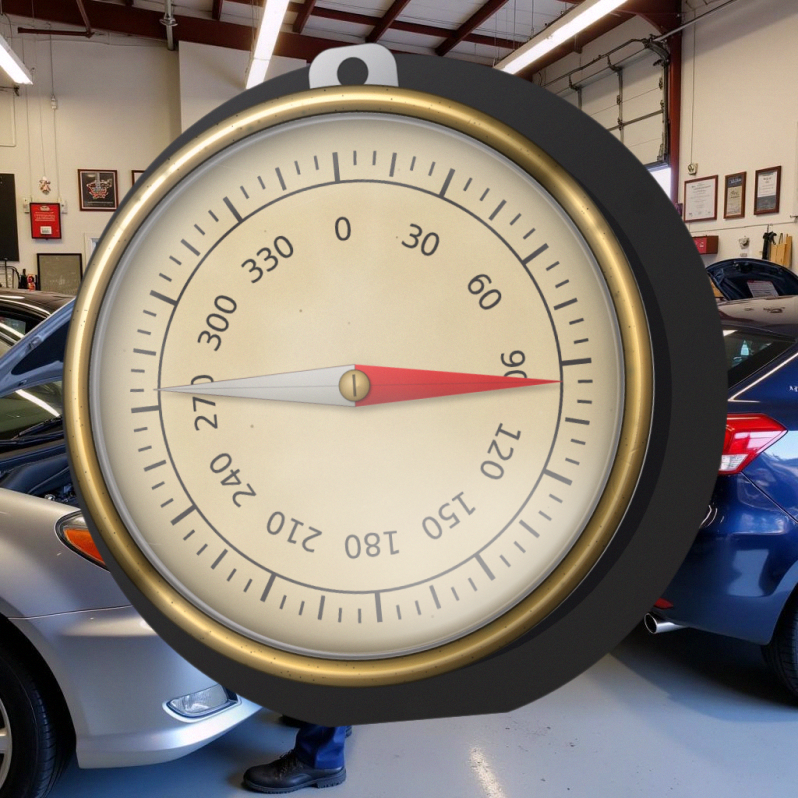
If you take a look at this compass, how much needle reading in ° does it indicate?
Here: 95 °
